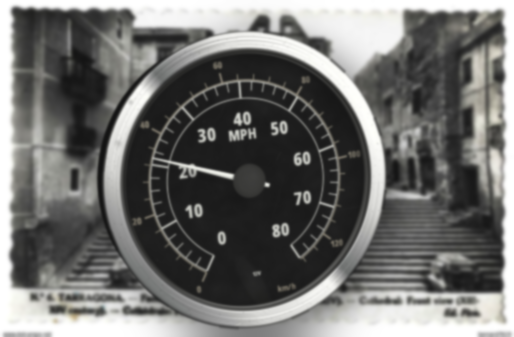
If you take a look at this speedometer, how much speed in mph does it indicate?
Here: 21 mph
